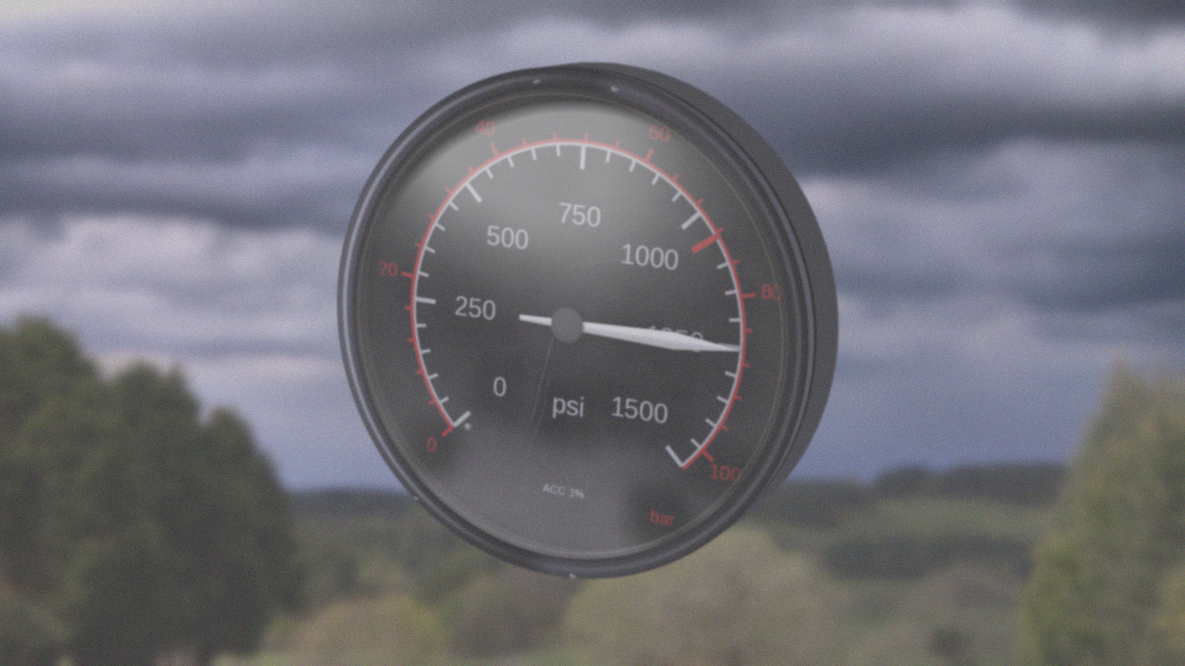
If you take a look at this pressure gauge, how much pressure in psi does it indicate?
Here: 1250 psi
